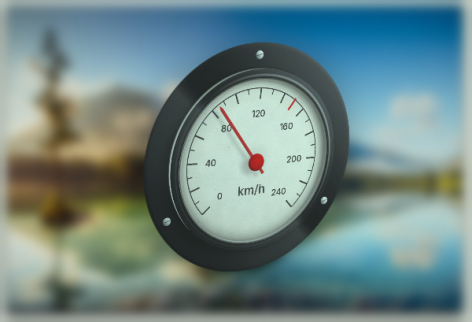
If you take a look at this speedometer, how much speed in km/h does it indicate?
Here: 85 km/h
